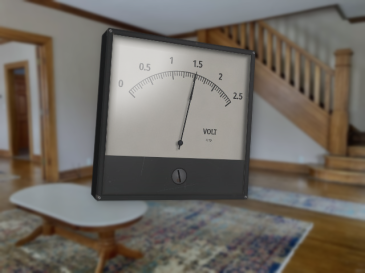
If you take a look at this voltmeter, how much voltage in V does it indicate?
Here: 1.5 V
